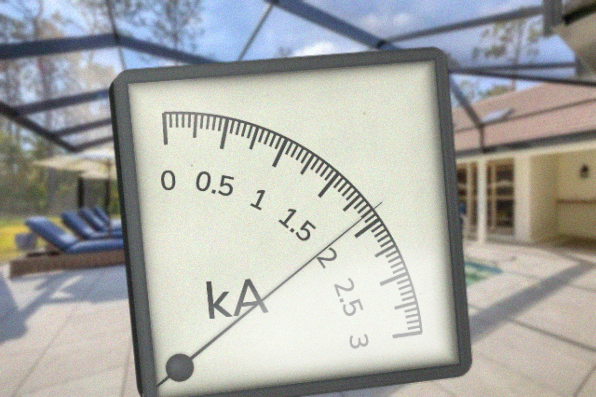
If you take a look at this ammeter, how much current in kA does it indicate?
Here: 1.9 kA
